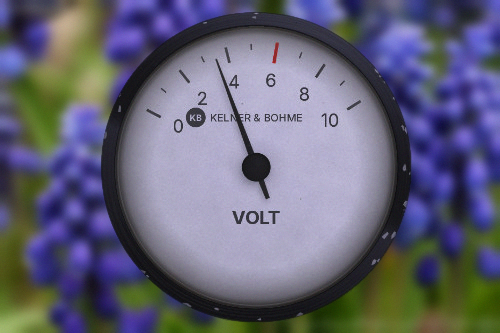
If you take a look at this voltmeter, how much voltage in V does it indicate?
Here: 3.5 V
